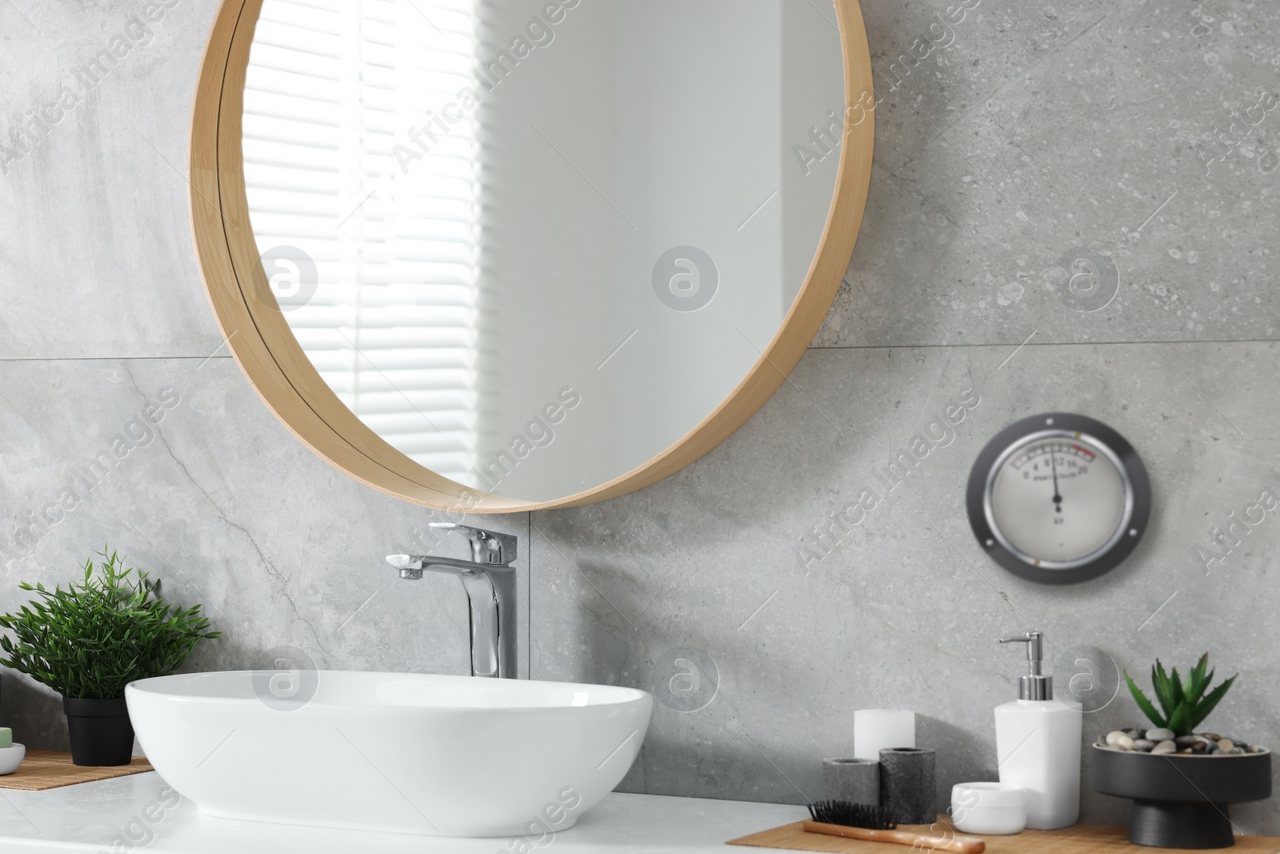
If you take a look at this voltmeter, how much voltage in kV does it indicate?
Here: 10 kV
